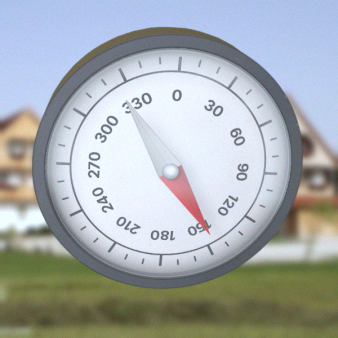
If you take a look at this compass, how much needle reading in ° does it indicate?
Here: 145 °
